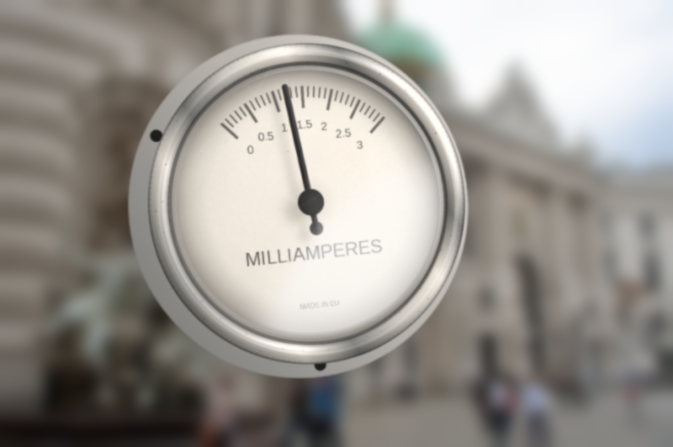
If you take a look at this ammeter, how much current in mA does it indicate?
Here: 1.2 mA
